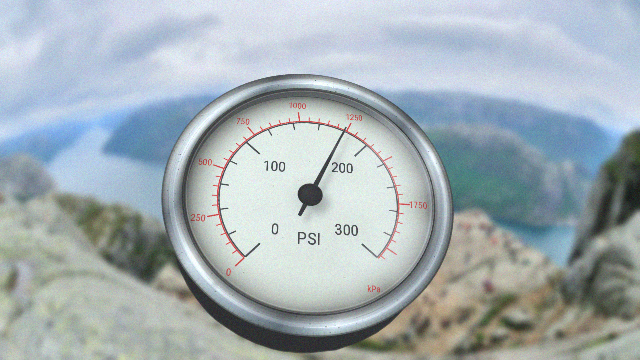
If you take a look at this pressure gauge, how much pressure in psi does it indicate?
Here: 180 psi
